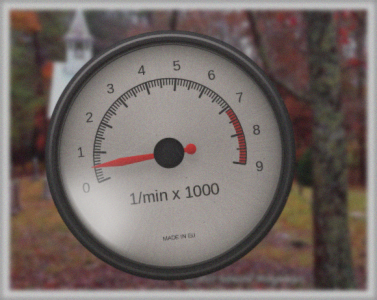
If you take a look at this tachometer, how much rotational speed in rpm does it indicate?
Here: 500 rpm
